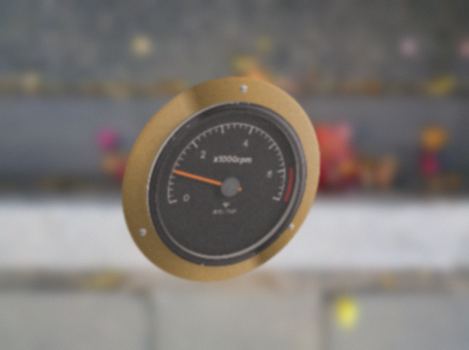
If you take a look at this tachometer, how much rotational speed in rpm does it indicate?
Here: 1000 rpm
